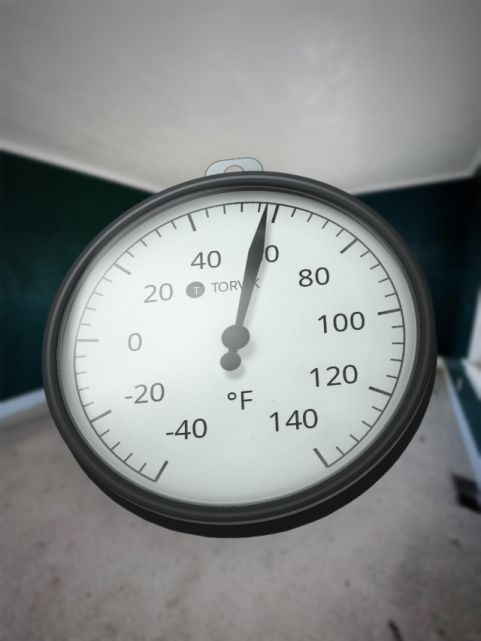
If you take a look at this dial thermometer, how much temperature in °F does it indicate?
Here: 58 °F
